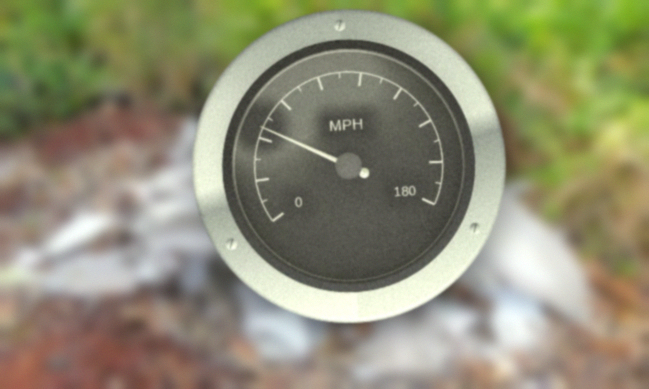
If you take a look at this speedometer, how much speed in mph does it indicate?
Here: 45 mph
